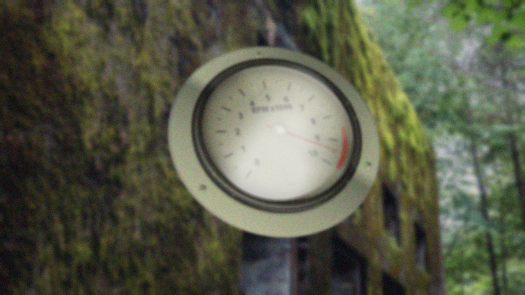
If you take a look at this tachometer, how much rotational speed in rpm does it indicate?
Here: 9500 rpm
